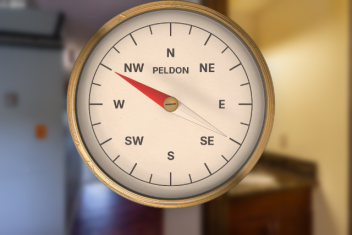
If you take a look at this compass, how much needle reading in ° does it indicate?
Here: 300 °
